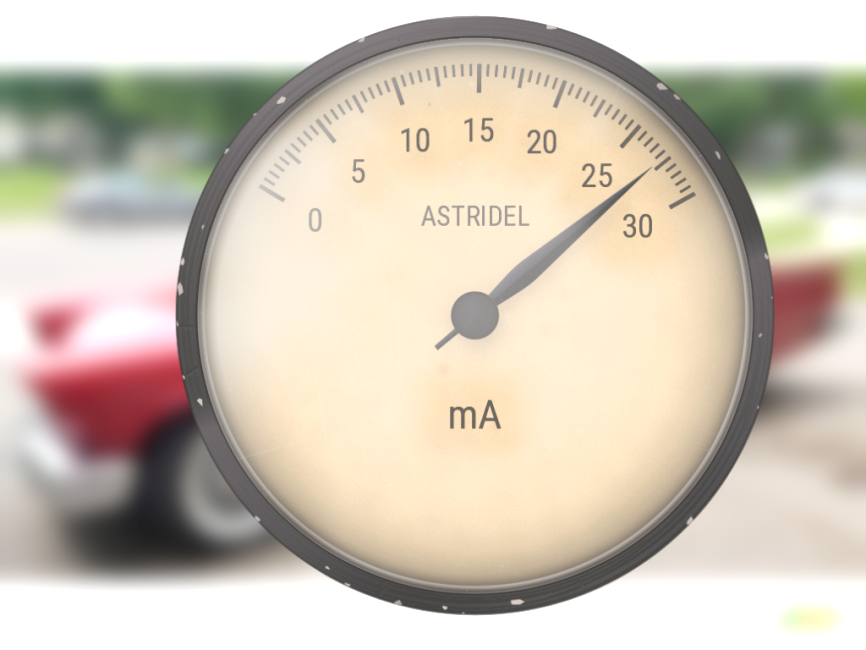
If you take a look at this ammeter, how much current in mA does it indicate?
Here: 27.25 mA
